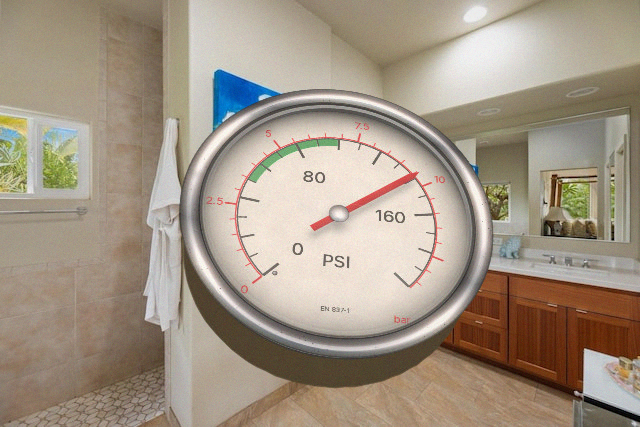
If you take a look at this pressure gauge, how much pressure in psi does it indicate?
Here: 140 psi
